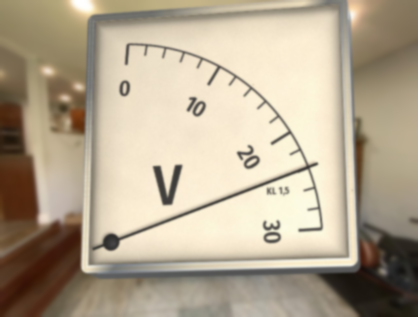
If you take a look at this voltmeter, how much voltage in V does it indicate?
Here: 24 V
